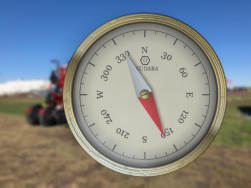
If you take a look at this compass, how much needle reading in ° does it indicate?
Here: 155 °
